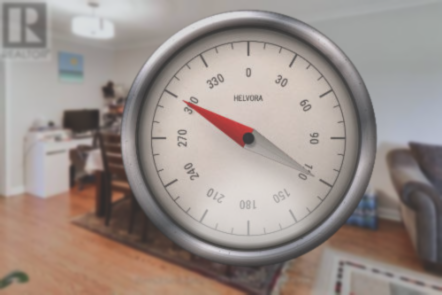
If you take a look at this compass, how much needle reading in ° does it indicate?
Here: 300 °
